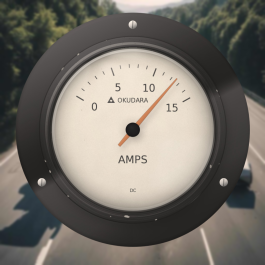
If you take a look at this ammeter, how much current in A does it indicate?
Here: 12.5 A
